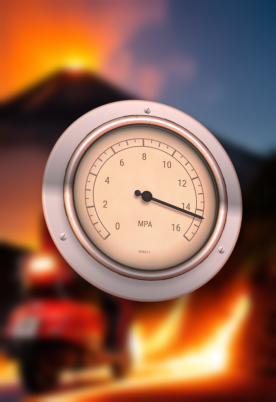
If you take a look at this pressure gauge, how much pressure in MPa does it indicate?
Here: 14.5 MPa
